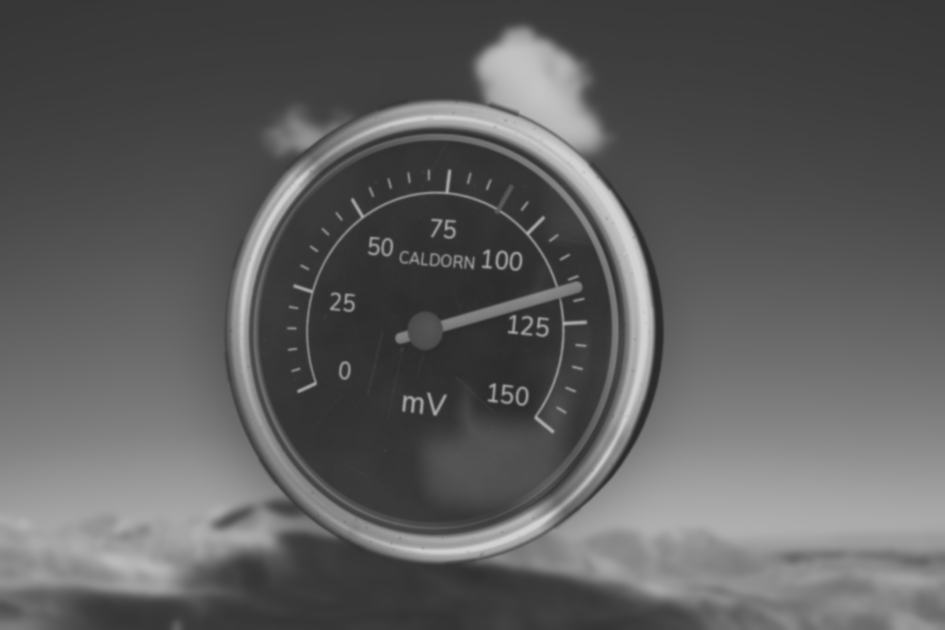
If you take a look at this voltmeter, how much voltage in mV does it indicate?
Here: 117.5 mV
